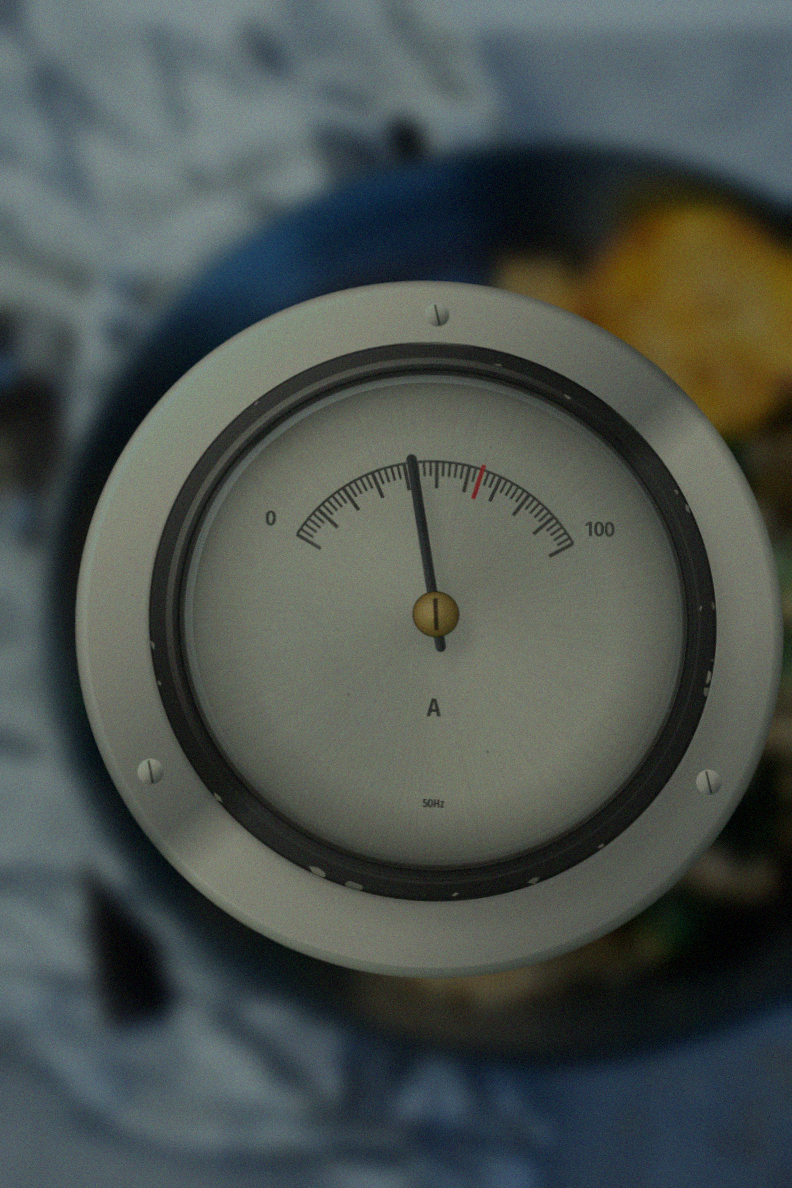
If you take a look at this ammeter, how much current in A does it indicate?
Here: 42 A
